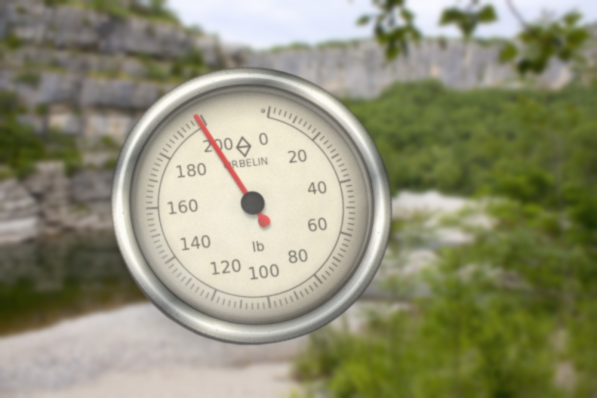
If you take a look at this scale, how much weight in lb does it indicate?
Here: 198 lb
